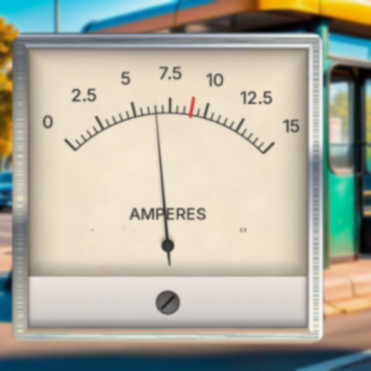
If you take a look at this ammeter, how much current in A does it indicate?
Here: 6.5 A
